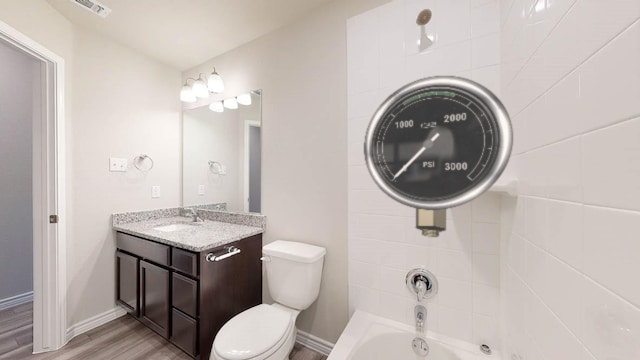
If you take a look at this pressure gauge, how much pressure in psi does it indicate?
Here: 0 psi
